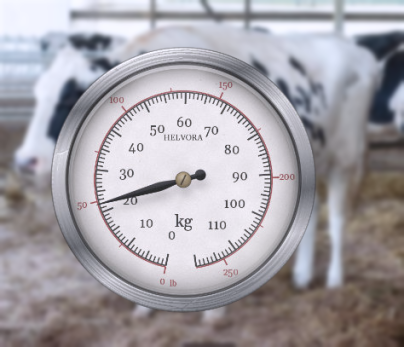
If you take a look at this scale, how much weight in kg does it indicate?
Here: 22 kg
